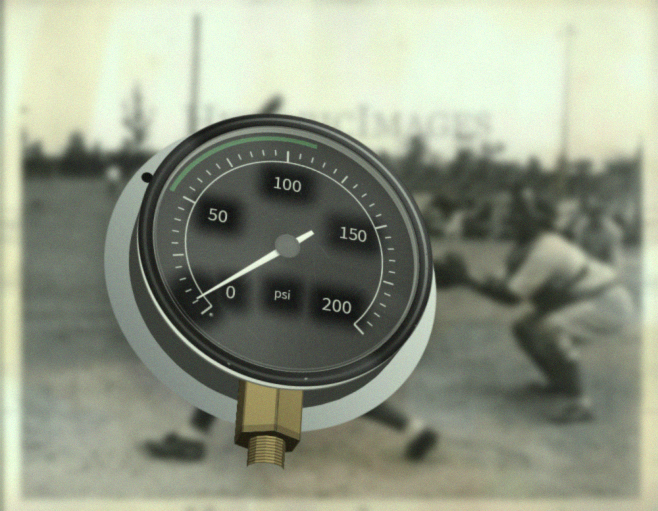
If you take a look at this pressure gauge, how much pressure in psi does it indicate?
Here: 5 psi
